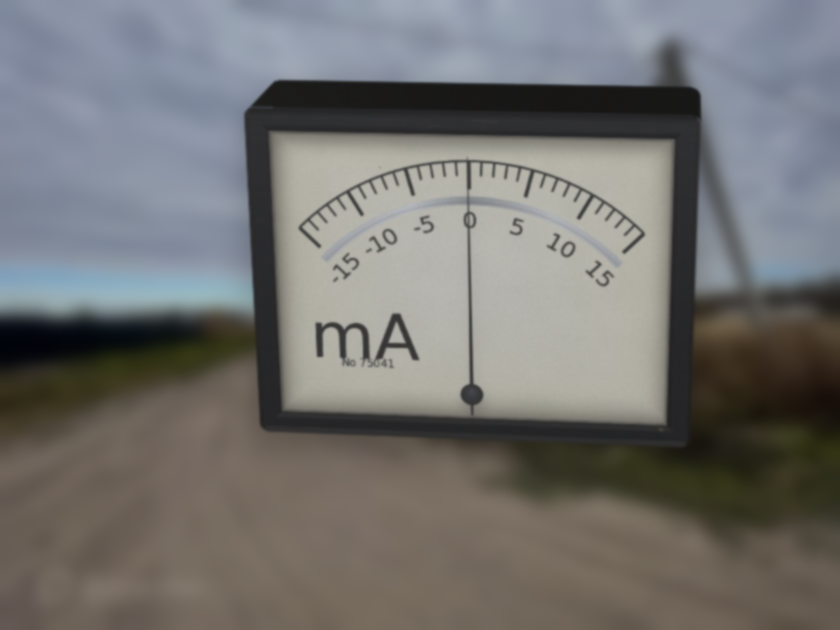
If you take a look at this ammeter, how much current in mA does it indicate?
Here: 0 mA
